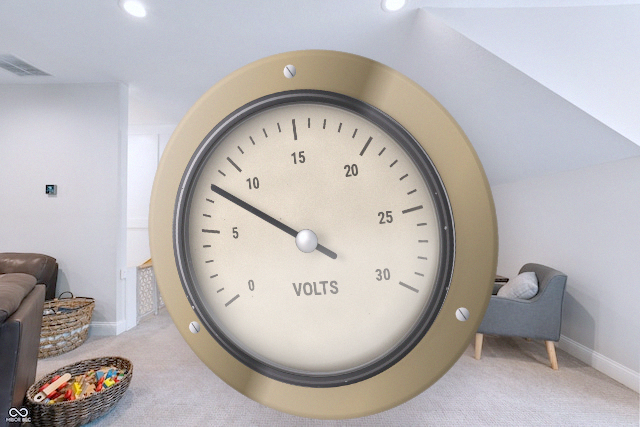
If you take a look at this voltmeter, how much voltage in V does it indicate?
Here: 8 V
